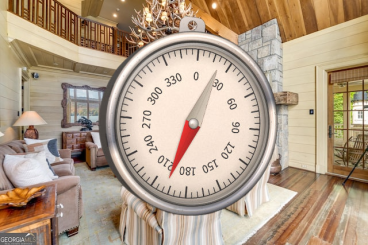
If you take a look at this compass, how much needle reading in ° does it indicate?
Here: 200 °
